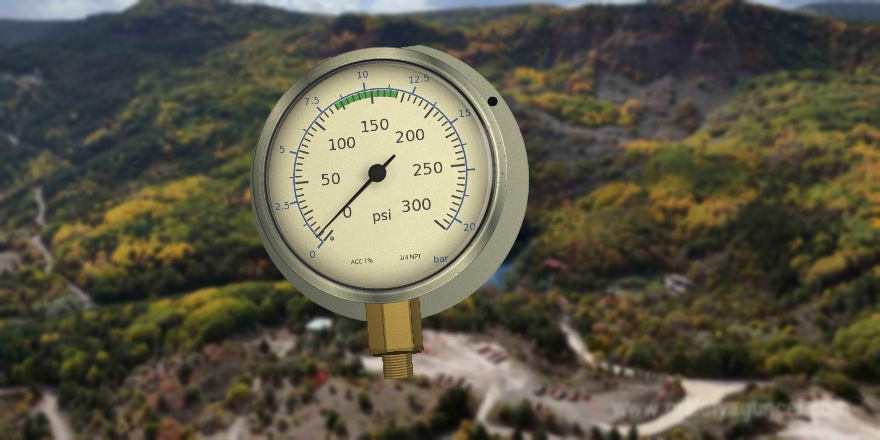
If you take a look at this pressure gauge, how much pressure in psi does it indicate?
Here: 5 psi
